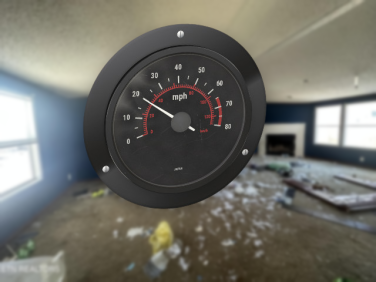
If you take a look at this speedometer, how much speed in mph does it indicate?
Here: 20 mph
